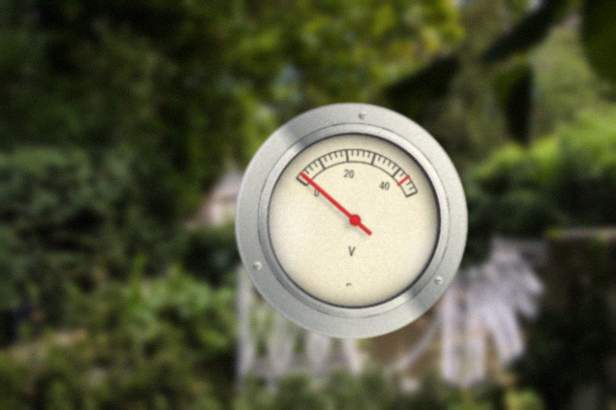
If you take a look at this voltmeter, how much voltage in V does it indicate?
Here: 2 V
